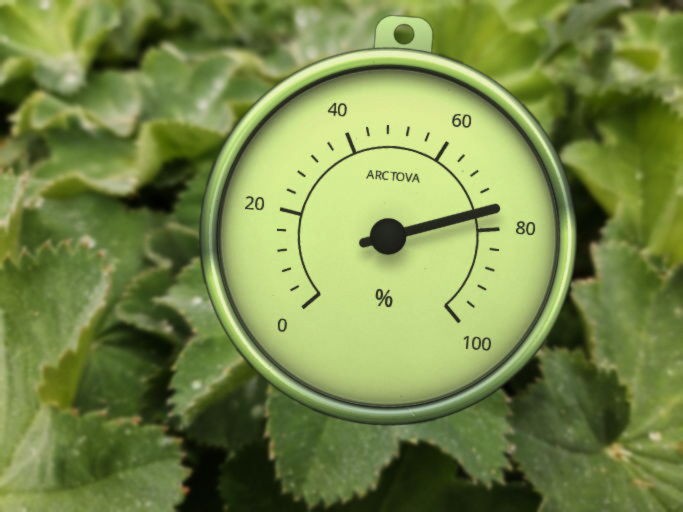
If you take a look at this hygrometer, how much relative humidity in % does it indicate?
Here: 76 %
